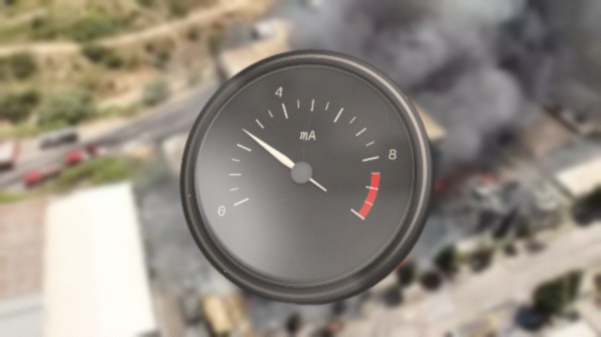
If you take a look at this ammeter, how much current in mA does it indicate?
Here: 2.5 mA
